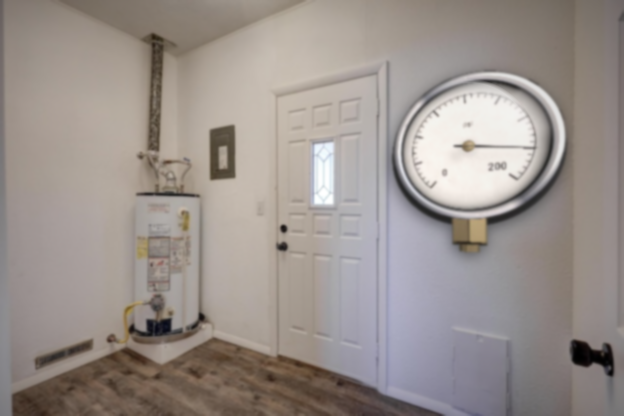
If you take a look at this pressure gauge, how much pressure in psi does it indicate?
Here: 175 psi
